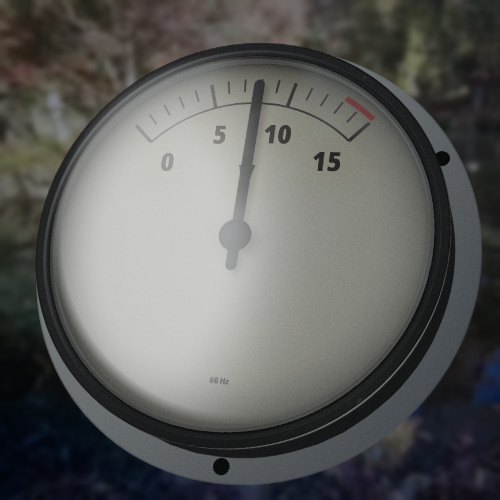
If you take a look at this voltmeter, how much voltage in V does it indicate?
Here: 8 V
